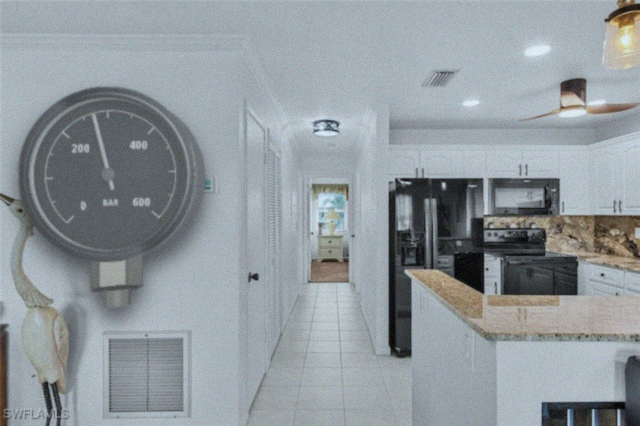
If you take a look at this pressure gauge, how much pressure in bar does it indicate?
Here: 275 bar
